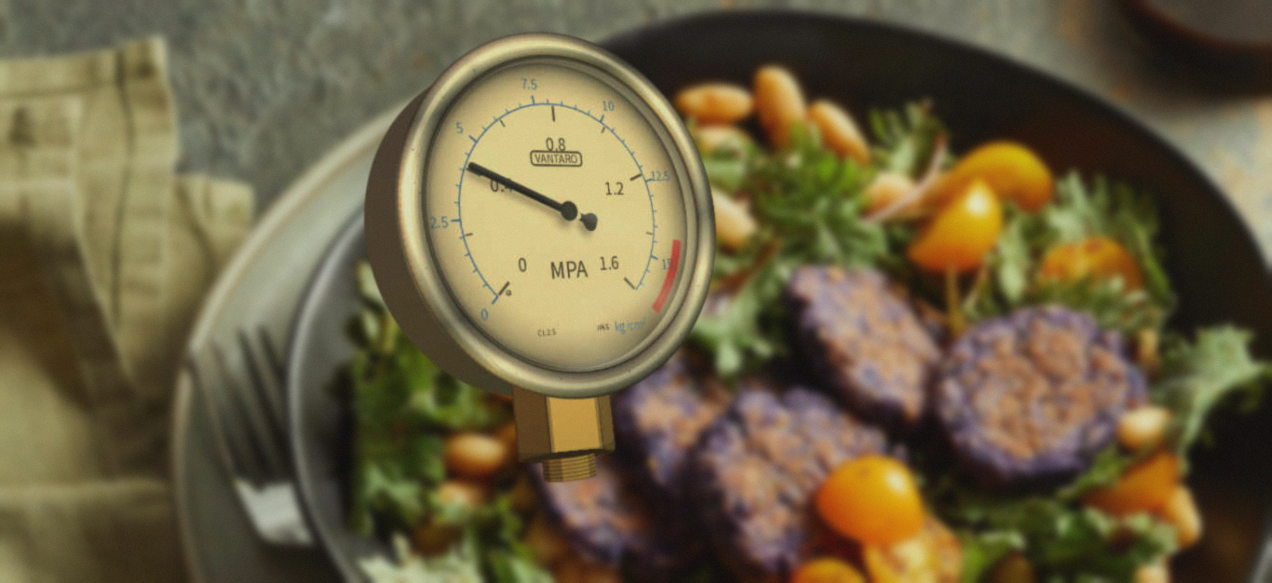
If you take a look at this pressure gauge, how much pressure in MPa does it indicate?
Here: 0.4 MPa
